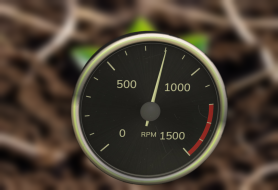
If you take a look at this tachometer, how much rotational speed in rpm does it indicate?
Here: 800 rpm
